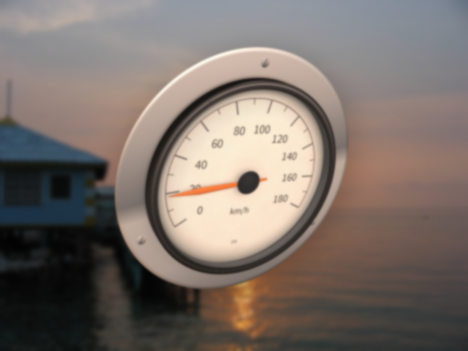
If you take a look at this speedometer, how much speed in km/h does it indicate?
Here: 20 km/h
